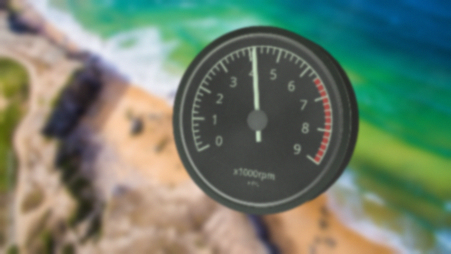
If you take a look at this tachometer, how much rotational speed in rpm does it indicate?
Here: 4200 rpm
